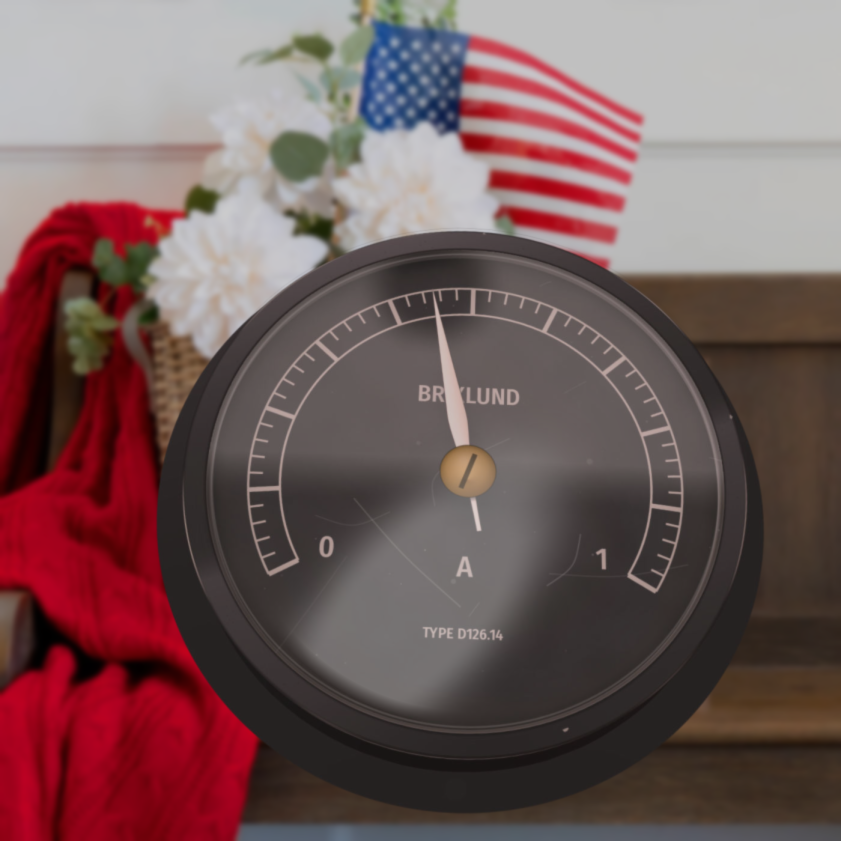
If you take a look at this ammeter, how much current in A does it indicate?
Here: 0.45 A
